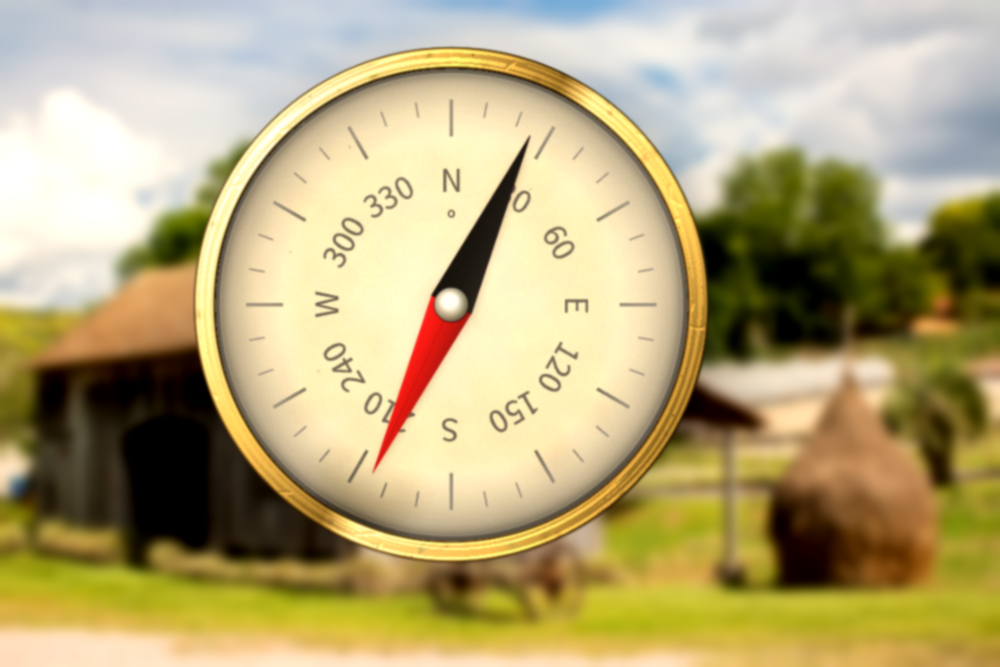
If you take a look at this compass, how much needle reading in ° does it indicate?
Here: 205 °
